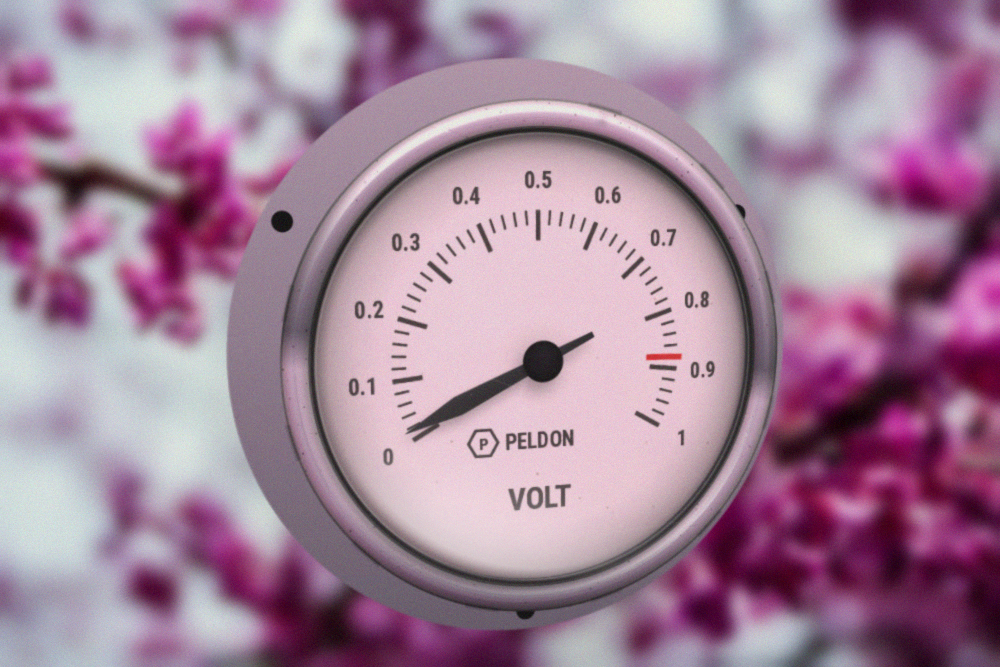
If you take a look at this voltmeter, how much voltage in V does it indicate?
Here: 0.02 V
